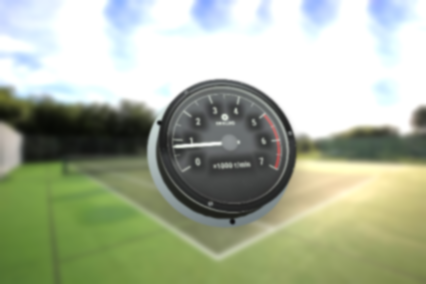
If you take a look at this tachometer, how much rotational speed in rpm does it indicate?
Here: 750 rpm
